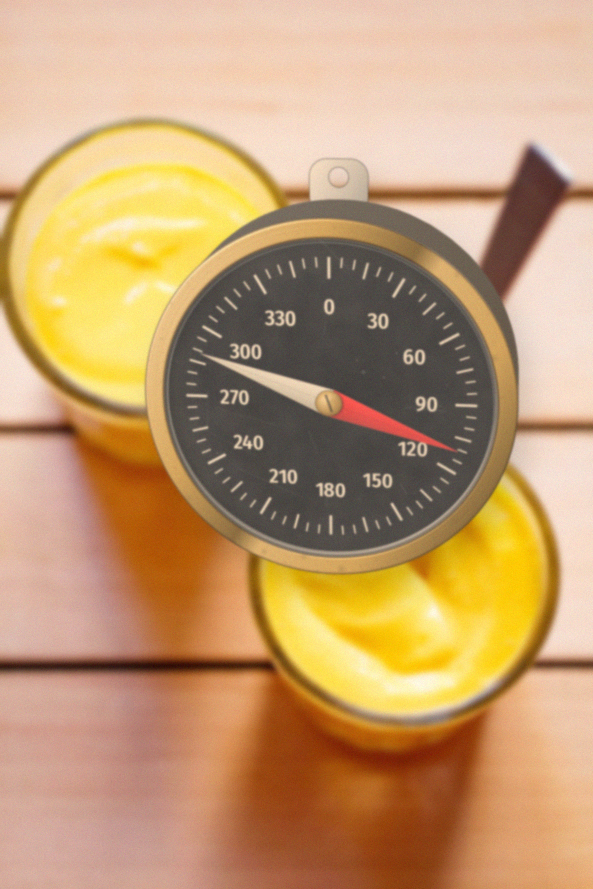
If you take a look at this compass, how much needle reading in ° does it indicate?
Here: 110 °
